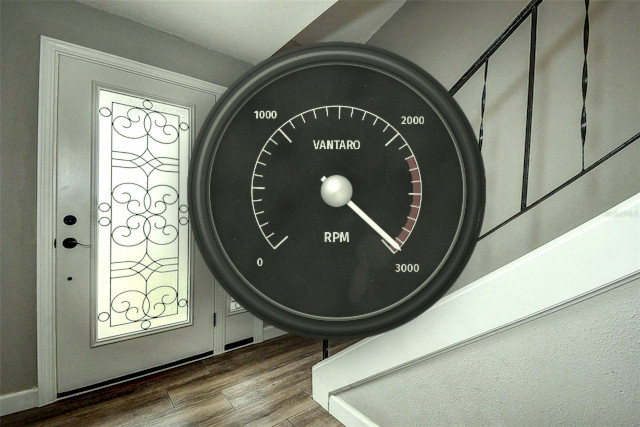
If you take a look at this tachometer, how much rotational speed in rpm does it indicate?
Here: 2950 rpm
